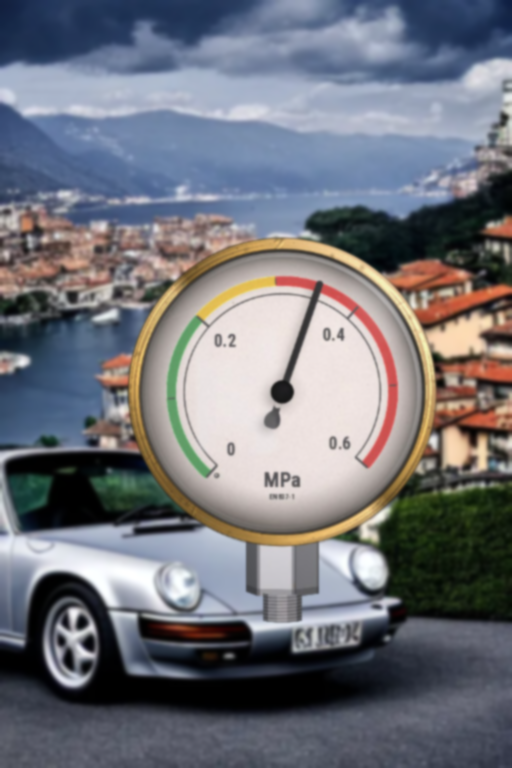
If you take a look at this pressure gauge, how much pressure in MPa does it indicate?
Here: 0.35 MPa
